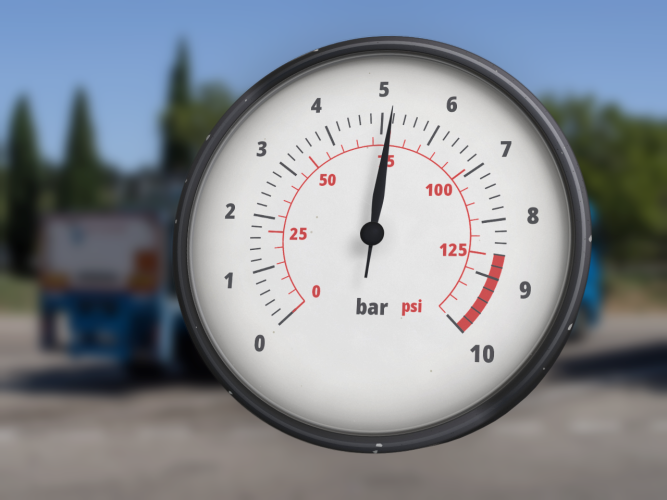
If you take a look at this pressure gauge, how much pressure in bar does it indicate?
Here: 5.2 bar
